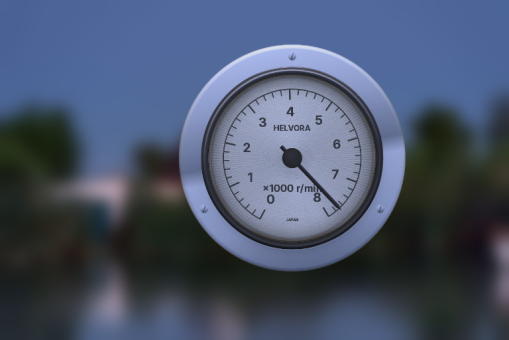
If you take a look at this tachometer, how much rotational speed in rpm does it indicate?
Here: 7700 rpm
